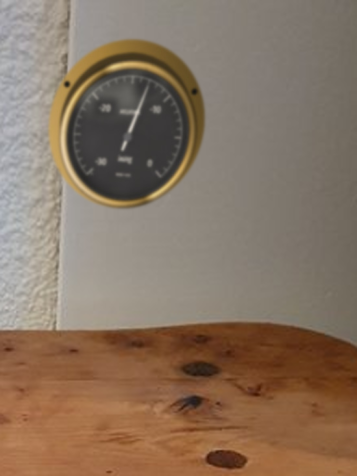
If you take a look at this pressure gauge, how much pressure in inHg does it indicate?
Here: -13 inHg
